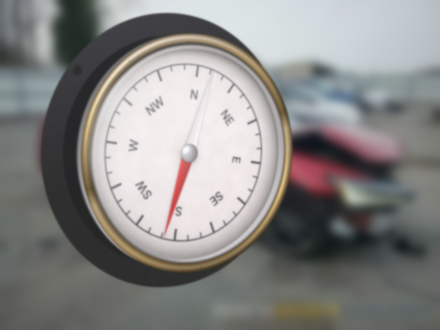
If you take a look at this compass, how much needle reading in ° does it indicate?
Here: 190 °
